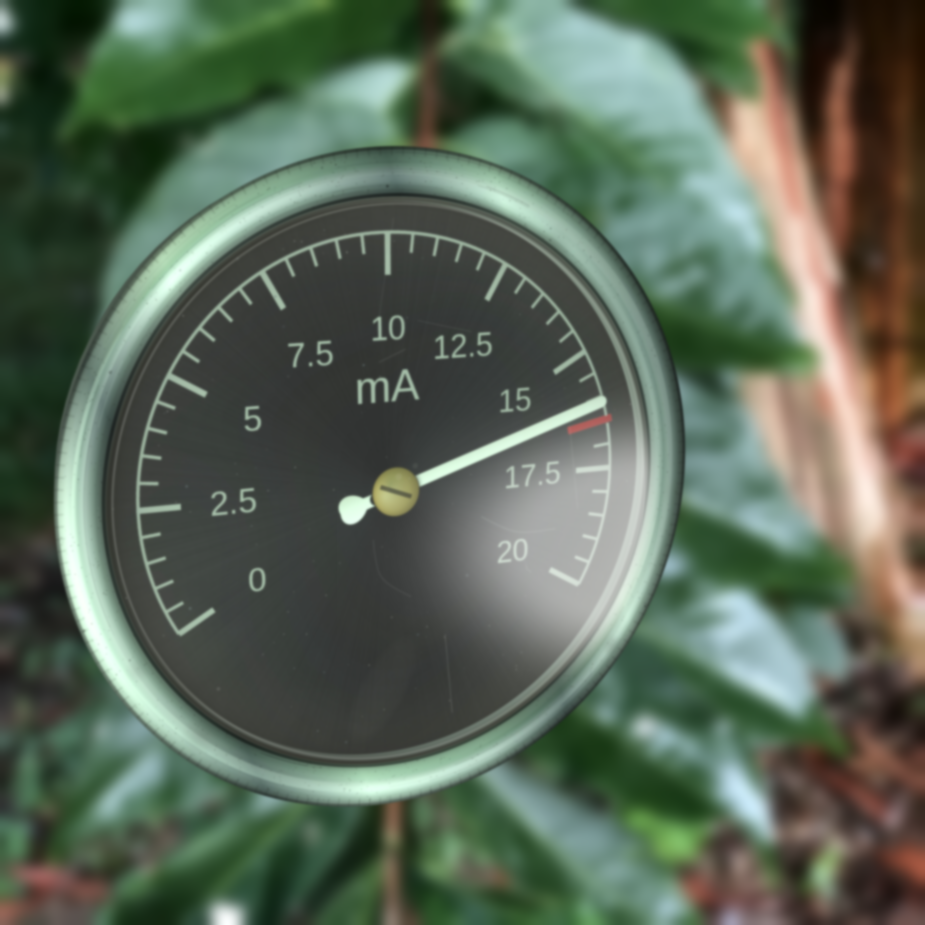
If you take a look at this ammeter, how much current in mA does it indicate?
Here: 16 mA
